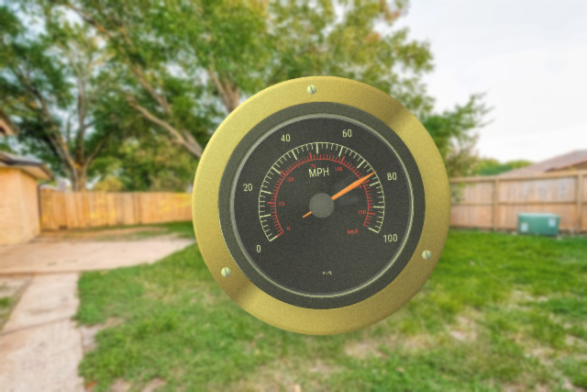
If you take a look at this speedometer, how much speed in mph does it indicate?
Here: 76 mph
